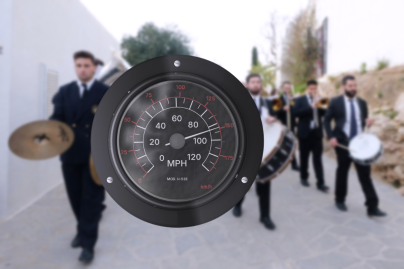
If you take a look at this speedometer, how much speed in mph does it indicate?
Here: 92.5 mph
